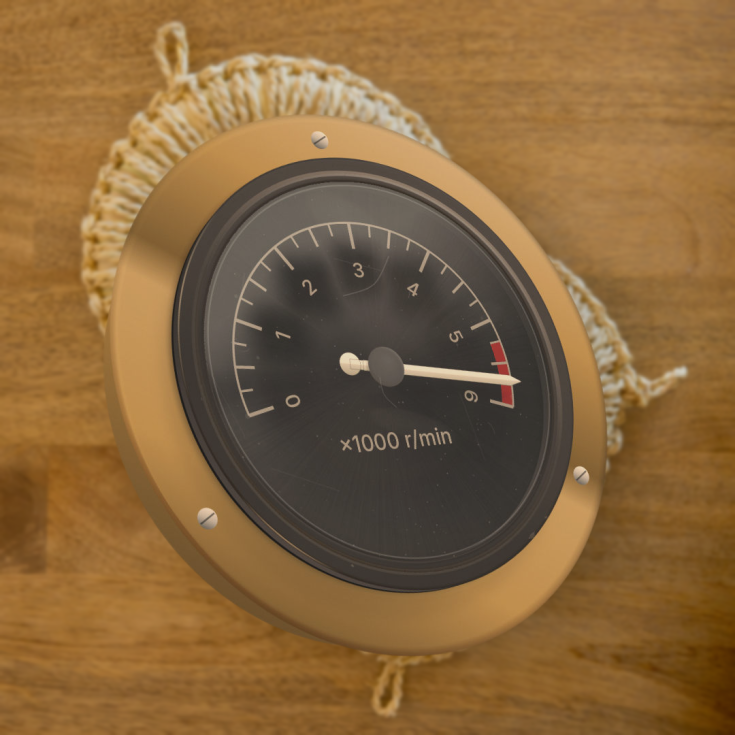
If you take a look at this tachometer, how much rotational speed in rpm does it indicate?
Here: 5750 rpm
